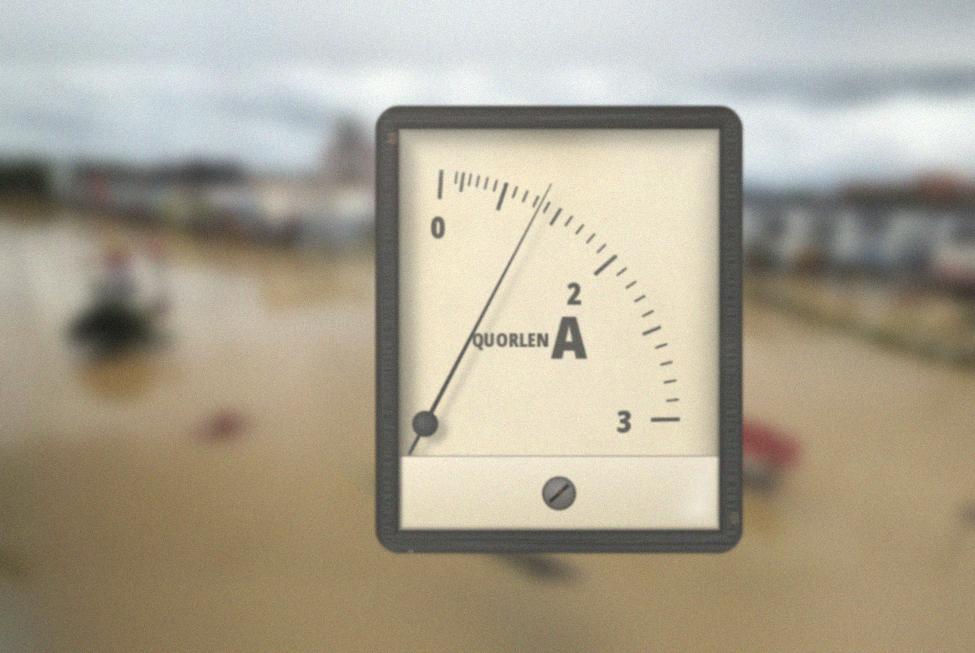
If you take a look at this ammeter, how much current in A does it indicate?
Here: 1.35 A
